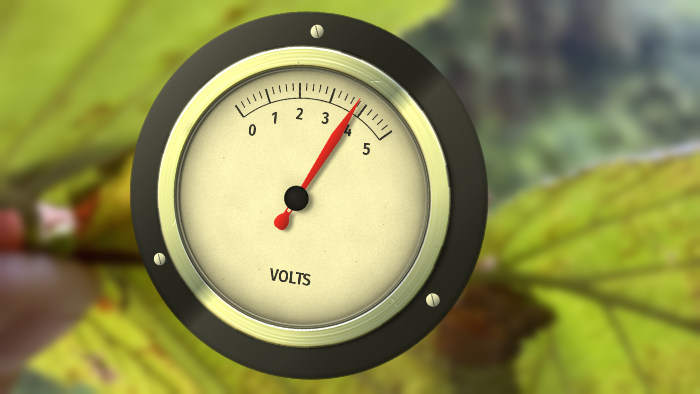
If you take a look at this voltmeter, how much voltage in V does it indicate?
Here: 3.8 V
